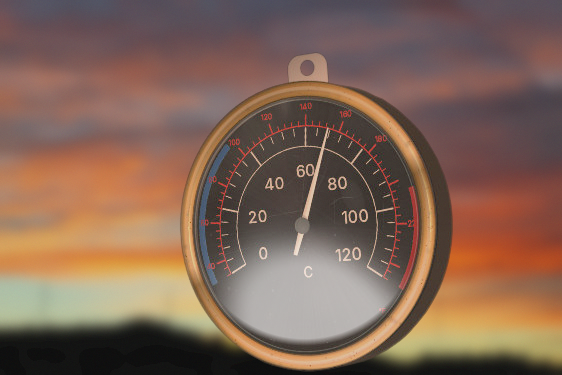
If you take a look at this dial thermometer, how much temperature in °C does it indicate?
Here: 68 °C
